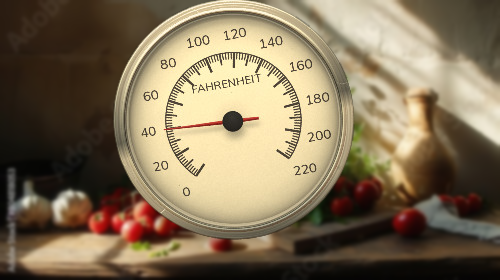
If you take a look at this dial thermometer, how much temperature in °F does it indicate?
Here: 40 °F
